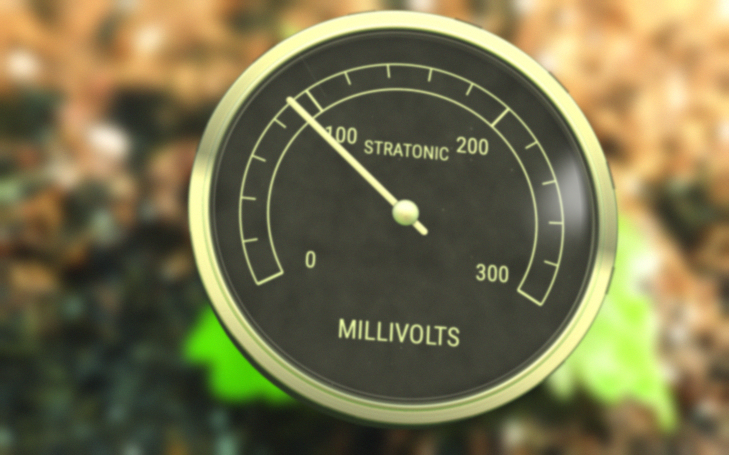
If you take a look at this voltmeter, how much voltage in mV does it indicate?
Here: 90 mV
